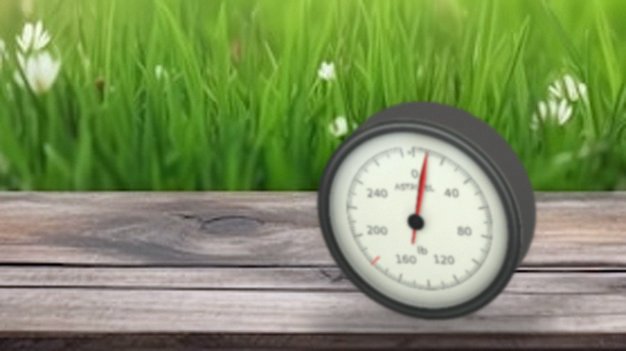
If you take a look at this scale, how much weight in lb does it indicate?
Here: 10 lb
